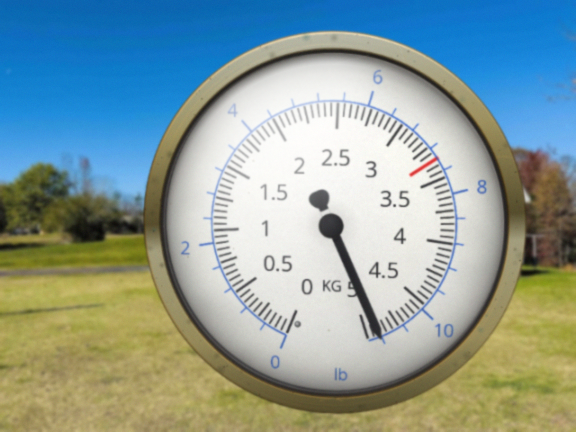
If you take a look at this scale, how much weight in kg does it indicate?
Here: 4.9 kg
